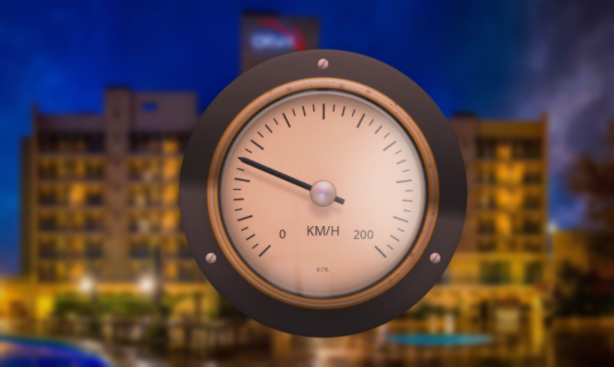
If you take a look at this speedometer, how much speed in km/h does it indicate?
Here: 50 km/h
